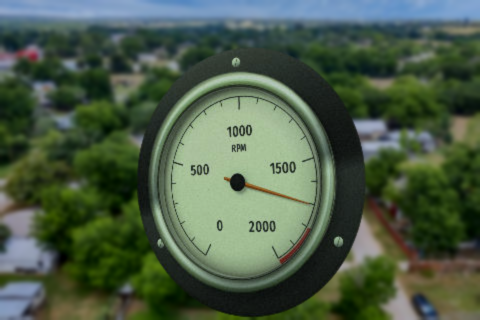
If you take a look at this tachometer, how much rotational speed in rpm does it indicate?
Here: 1700 rpm
